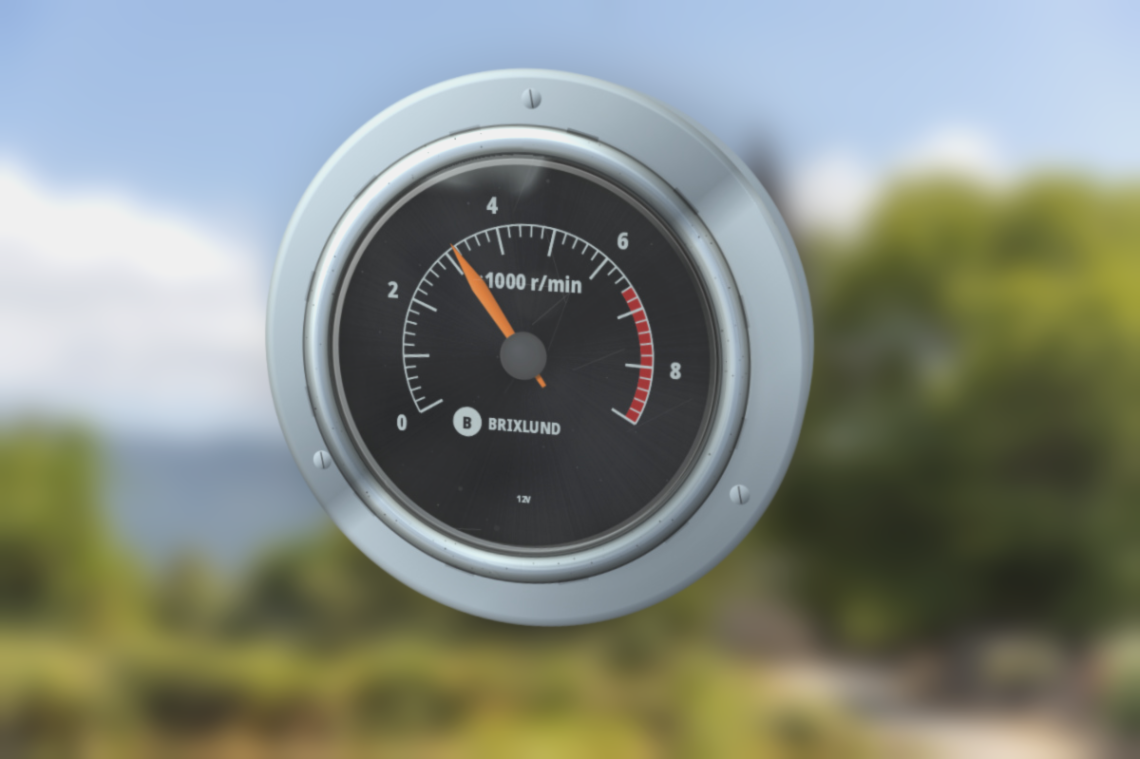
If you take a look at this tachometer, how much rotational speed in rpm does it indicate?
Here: 3200 rpm
